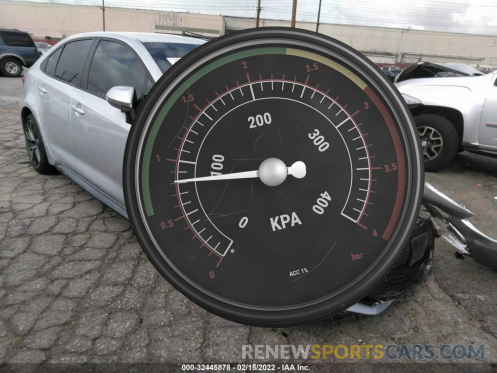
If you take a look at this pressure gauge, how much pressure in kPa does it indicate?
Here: 80 kPa
